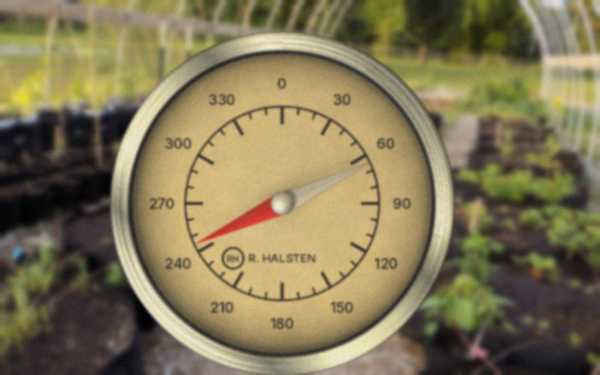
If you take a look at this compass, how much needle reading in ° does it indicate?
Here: 245 °
